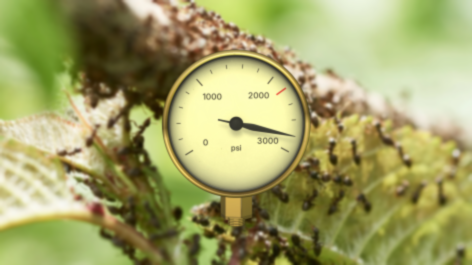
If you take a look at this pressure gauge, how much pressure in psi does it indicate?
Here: 2800 psi
